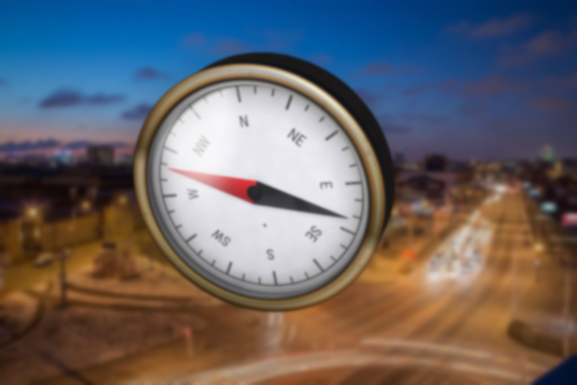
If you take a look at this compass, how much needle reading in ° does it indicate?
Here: 290 °
